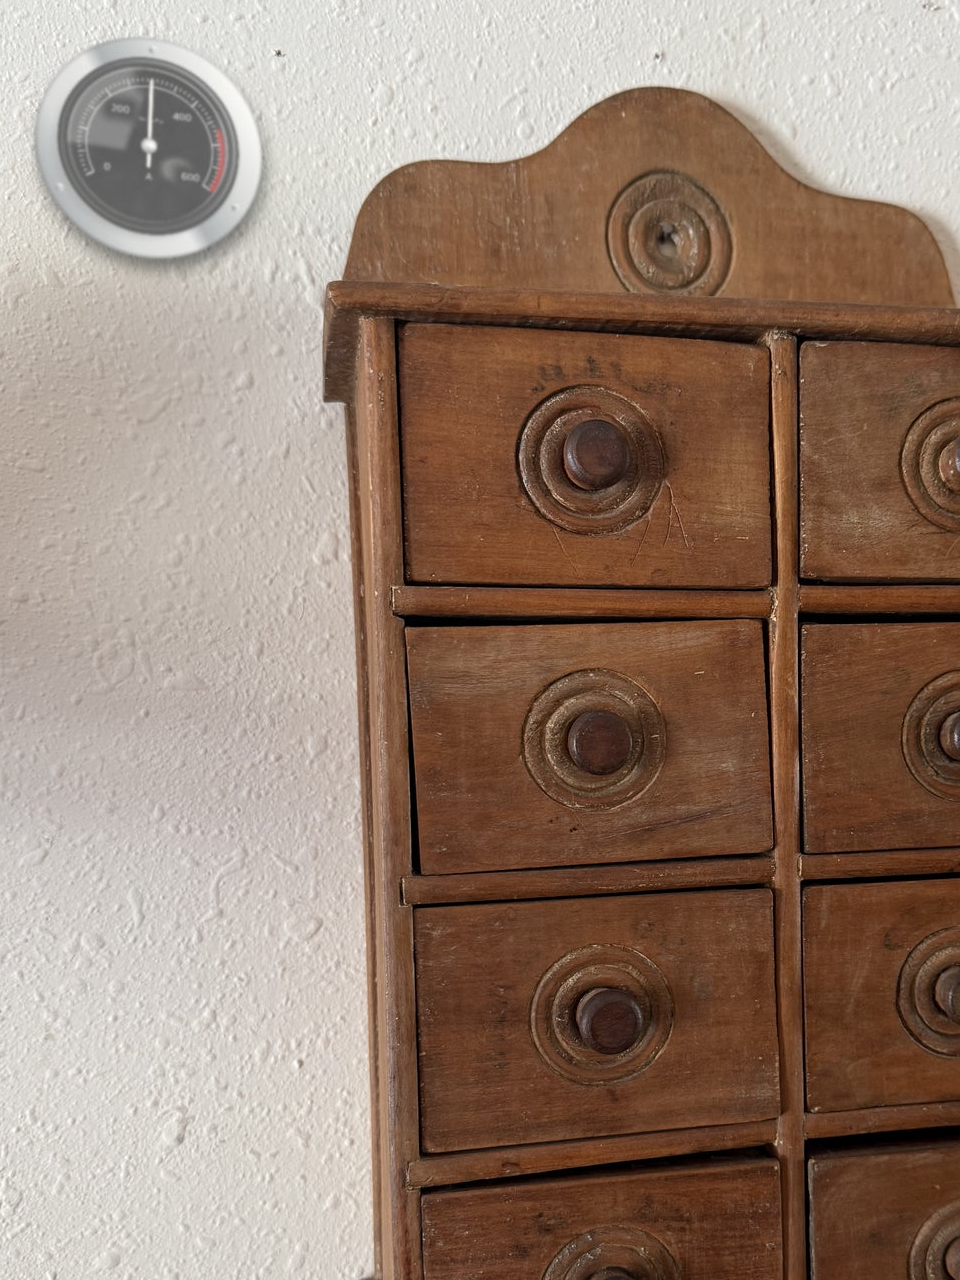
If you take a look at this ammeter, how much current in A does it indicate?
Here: 300 A
